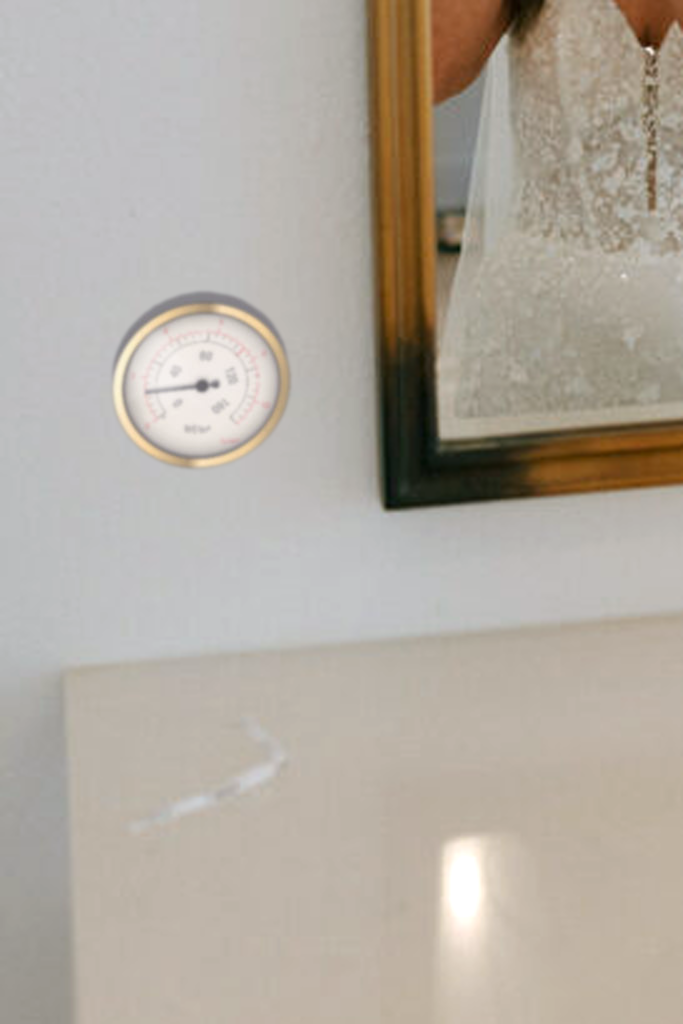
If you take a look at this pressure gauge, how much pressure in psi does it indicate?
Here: 20 psi
